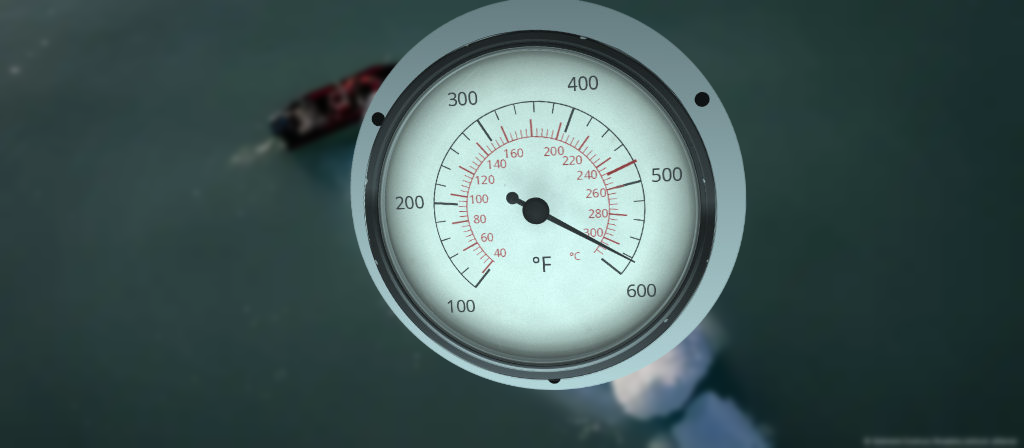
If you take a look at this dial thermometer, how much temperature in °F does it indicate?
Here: 580 °F
